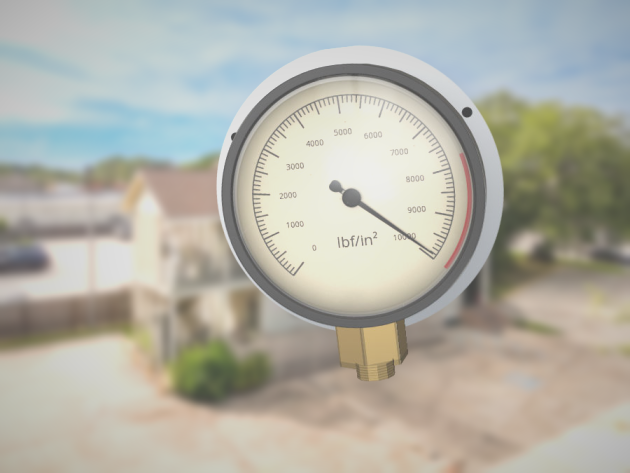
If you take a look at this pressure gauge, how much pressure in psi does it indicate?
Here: 9900 psi
